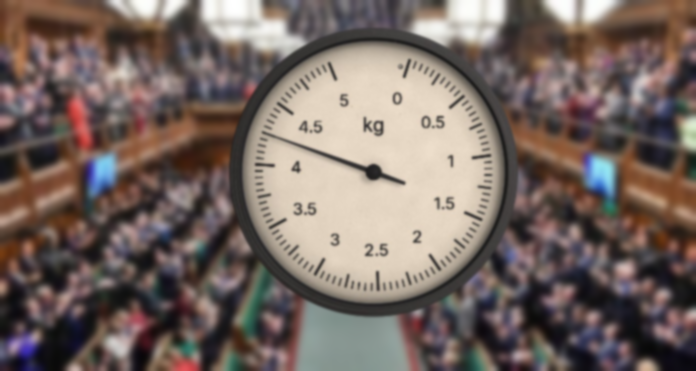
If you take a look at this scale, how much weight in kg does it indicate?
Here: 4.25 kg
